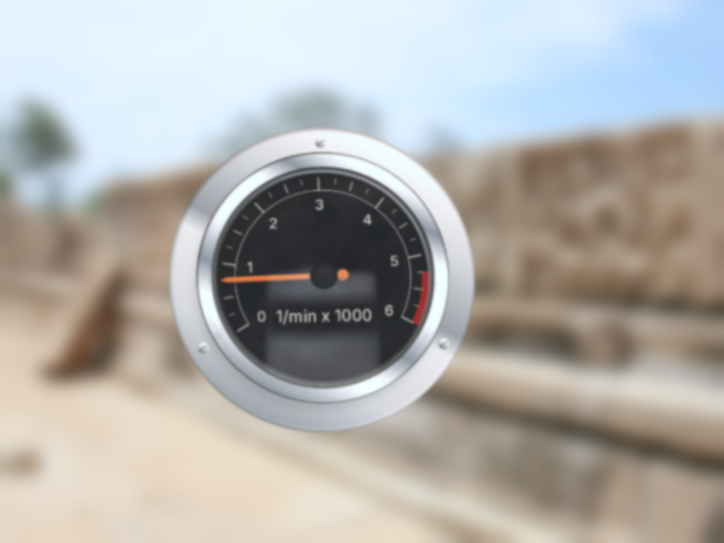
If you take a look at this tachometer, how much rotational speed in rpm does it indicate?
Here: 750 rpm
